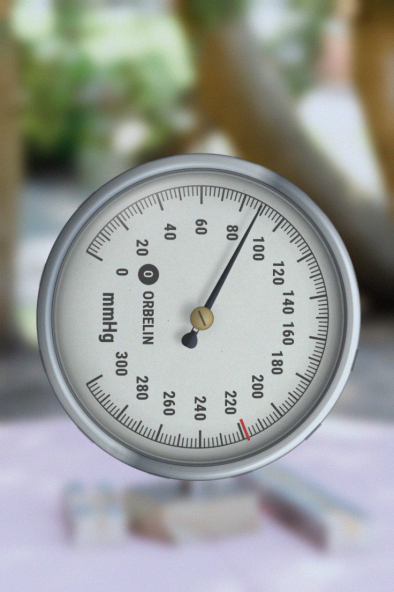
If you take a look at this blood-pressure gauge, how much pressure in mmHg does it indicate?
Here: 88 mmHg
